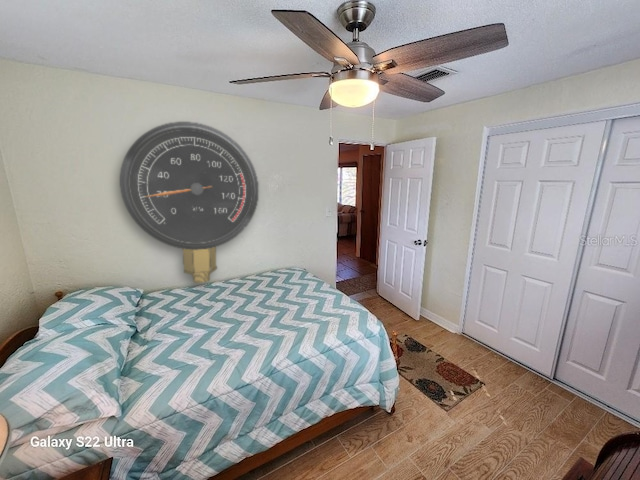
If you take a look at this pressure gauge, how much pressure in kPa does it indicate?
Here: 20 kPa
